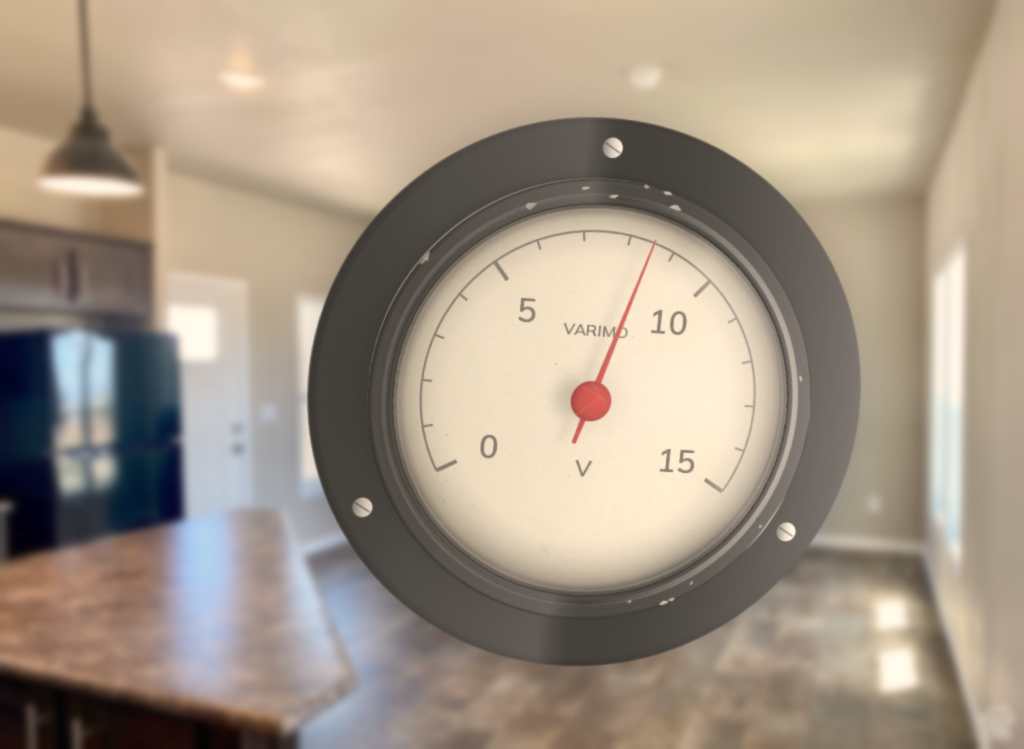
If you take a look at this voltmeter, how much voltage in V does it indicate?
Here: 8.5 V
